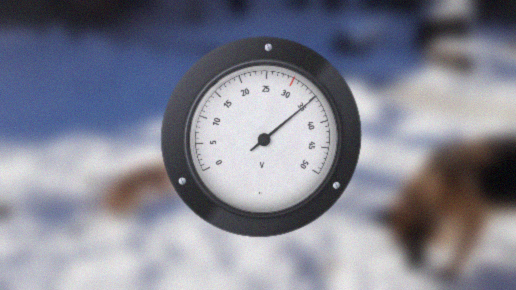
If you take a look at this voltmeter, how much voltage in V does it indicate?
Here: 35 V
